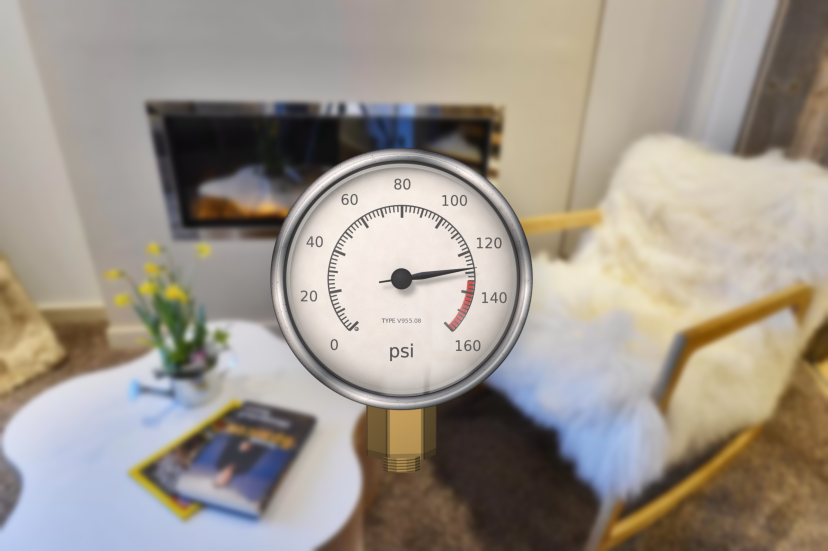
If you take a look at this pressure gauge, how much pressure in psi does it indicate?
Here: 128 psi
